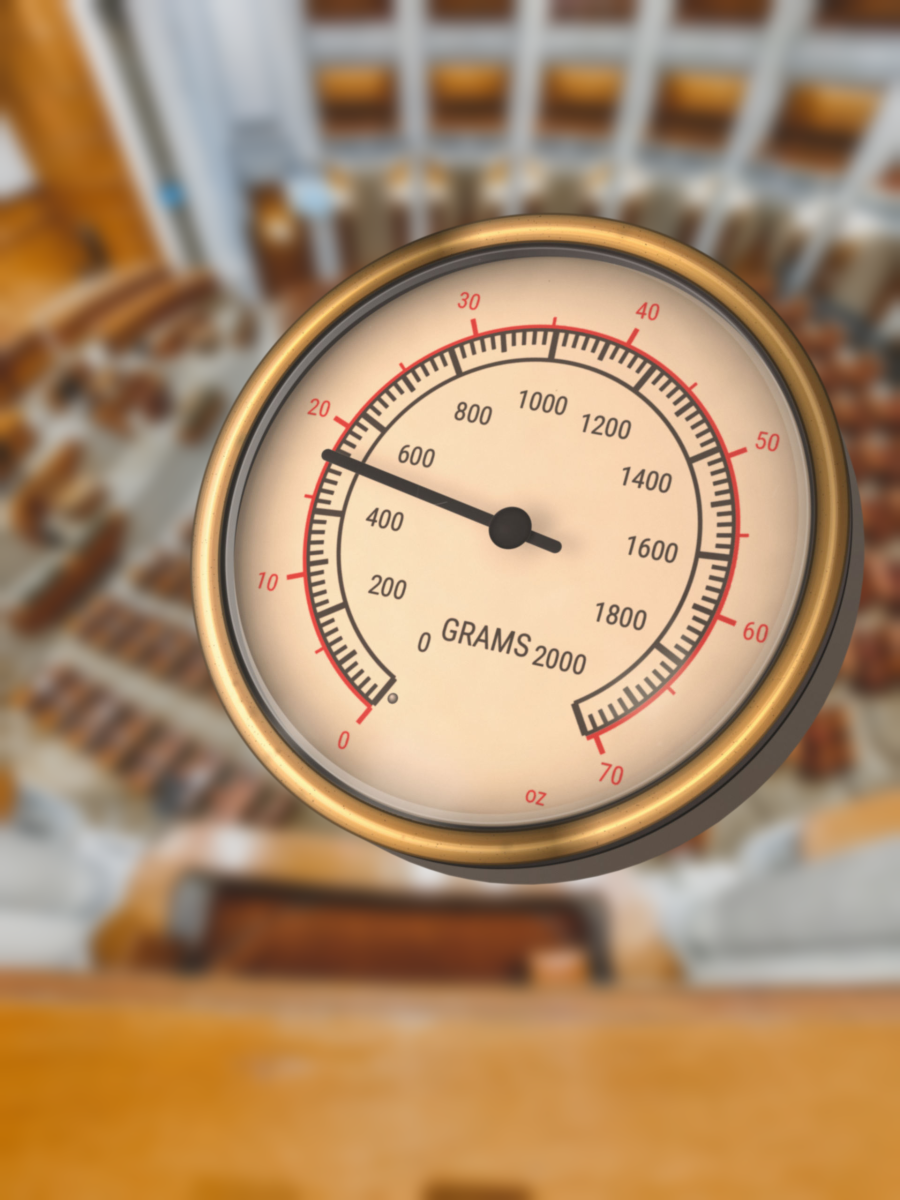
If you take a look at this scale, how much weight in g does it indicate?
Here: 500 g
